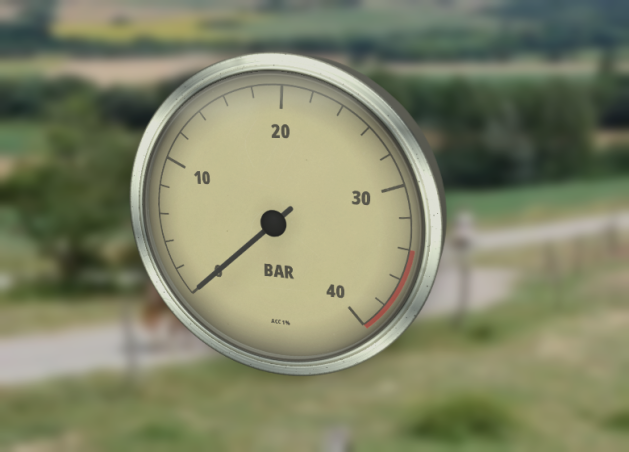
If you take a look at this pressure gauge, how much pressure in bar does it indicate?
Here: 0 bar
